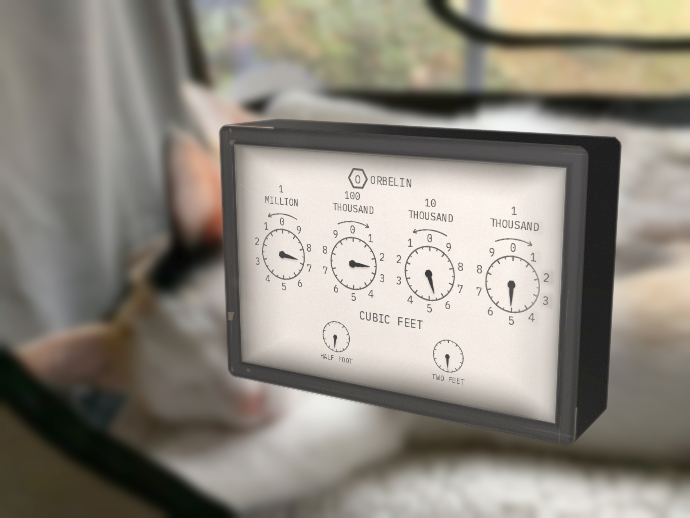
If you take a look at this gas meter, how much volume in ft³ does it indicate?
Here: 725500 ft³
